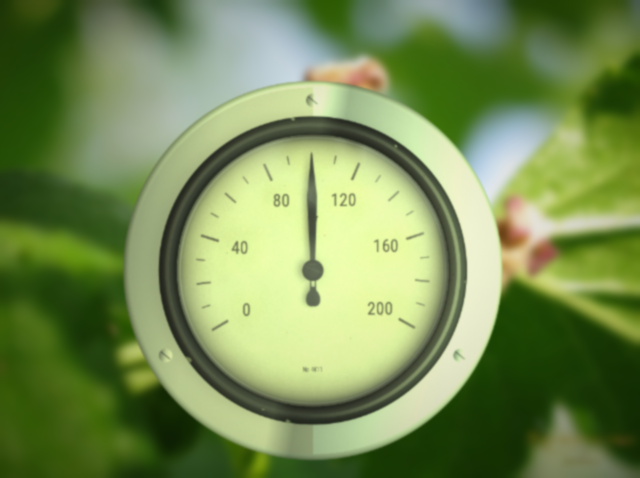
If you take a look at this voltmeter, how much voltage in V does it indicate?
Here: 100 V
